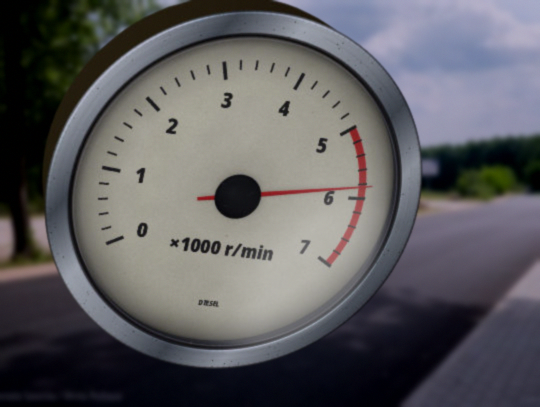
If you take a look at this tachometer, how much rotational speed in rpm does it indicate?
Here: 5800 rpm
